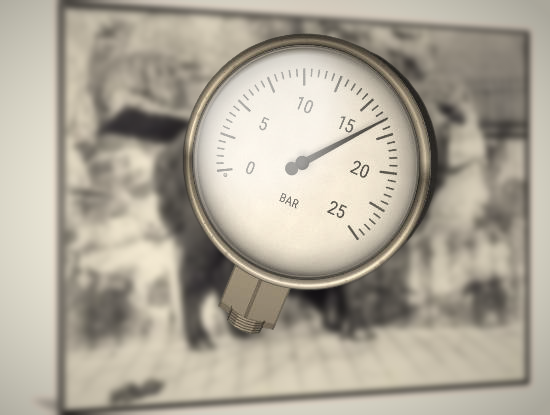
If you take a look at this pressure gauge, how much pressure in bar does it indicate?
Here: 16.5 bar
